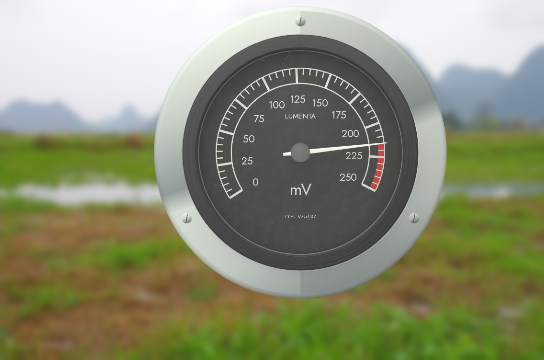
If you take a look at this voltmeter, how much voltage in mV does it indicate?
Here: 215 mV
